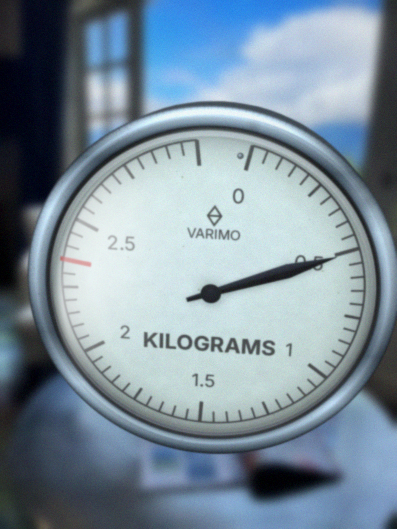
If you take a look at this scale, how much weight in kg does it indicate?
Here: 0.5 kg
